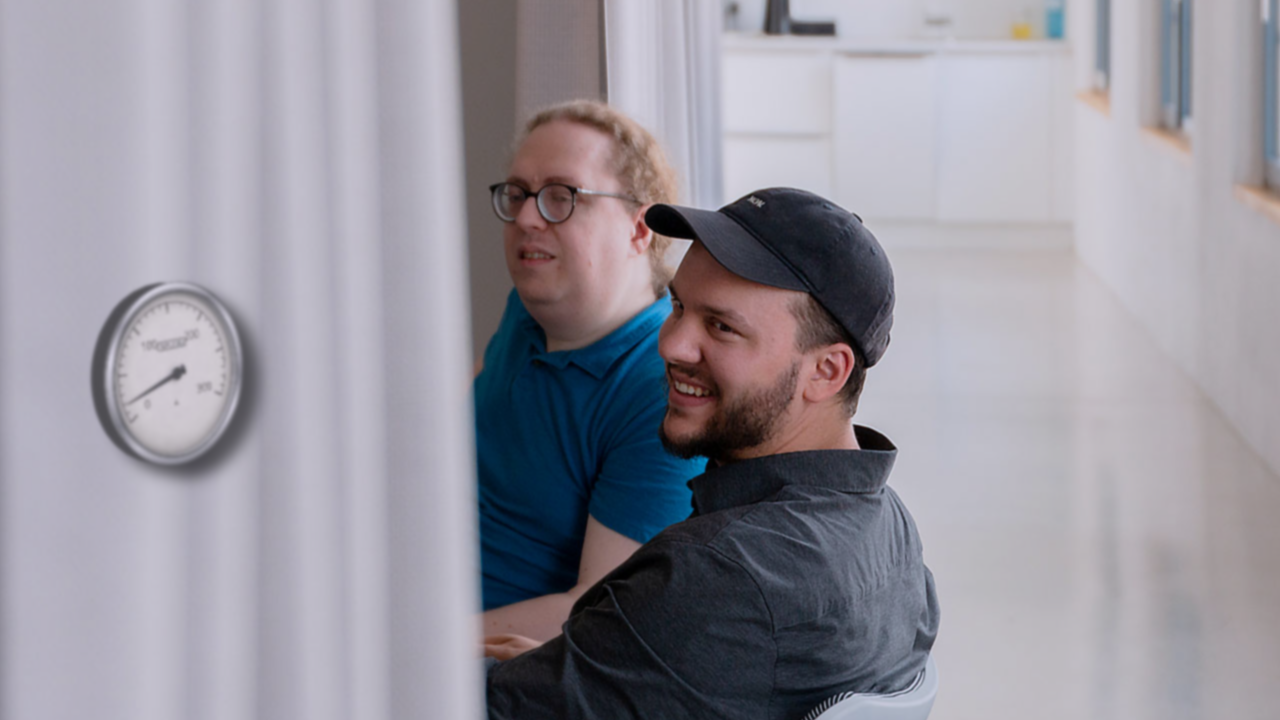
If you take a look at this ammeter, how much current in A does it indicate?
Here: 20 A
